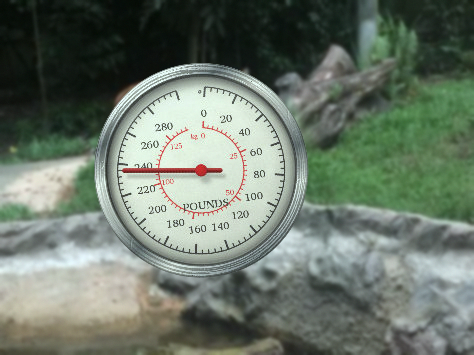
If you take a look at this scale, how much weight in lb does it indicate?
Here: 236 lb
